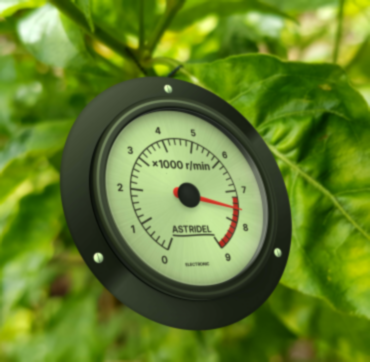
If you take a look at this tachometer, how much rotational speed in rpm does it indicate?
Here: 7600 rpm
